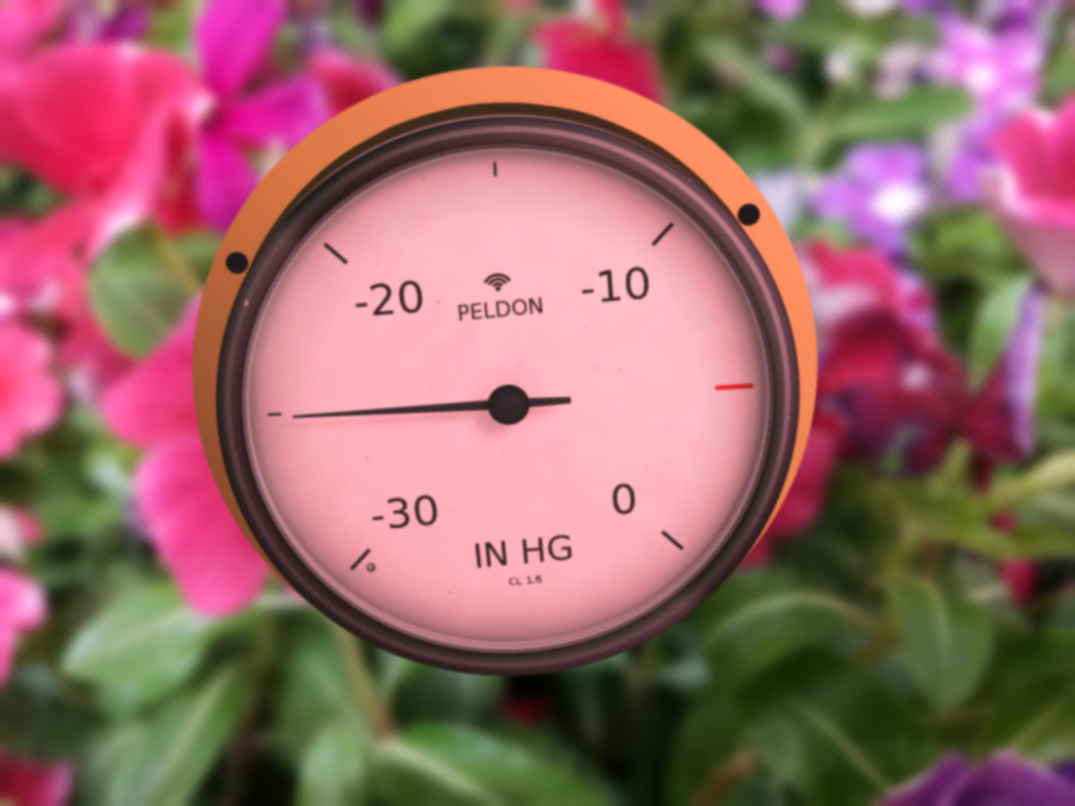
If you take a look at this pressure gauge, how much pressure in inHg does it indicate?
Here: -25 inHg
